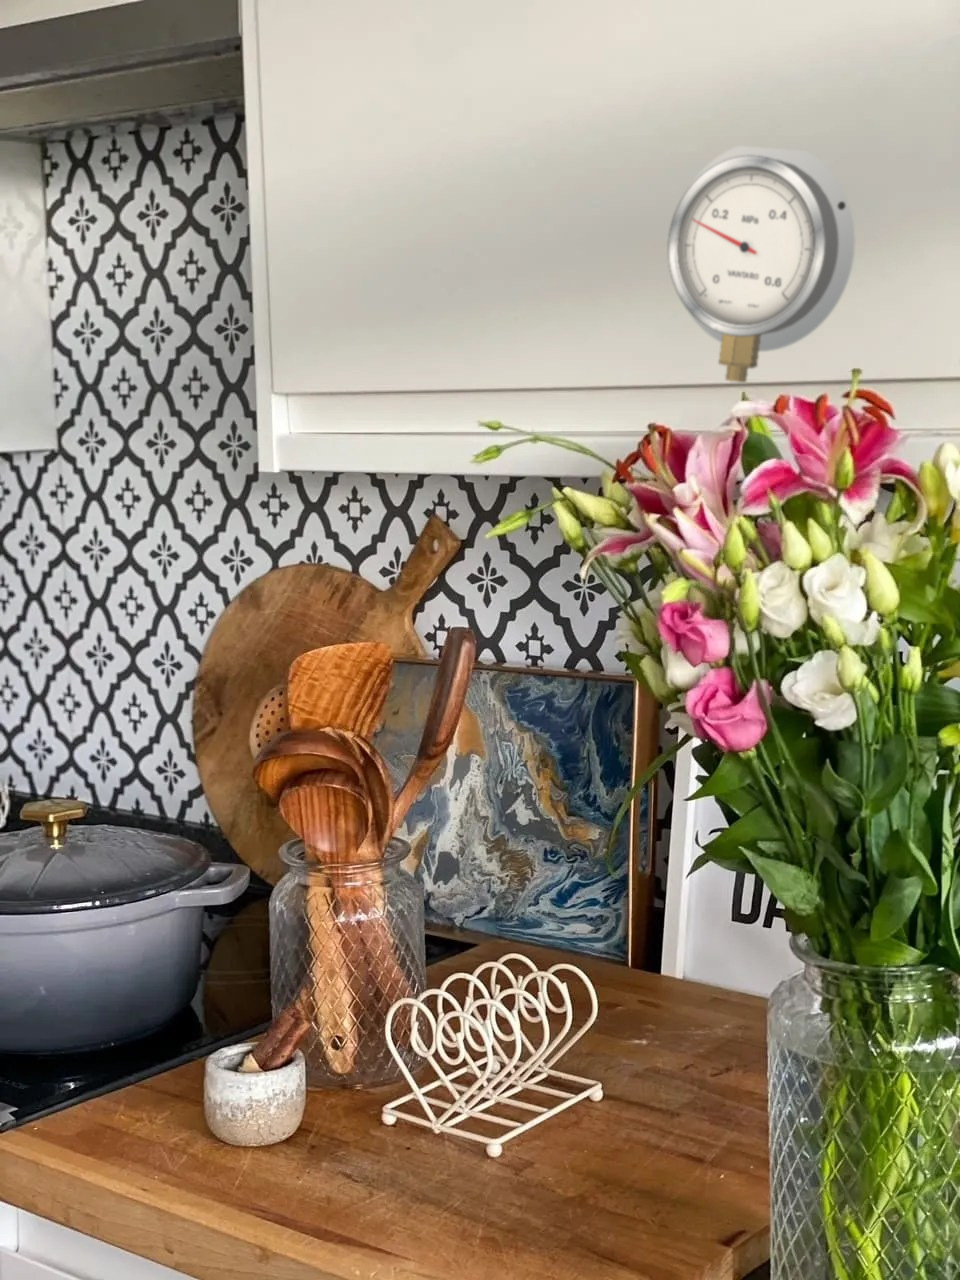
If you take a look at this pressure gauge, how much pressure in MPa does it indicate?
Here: 0.15 MPa
